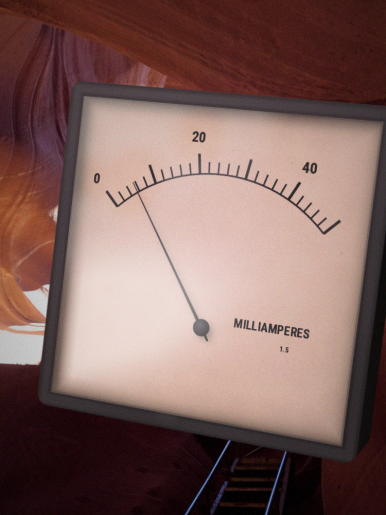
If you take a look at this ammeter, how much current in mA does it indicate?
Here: 6 mA
